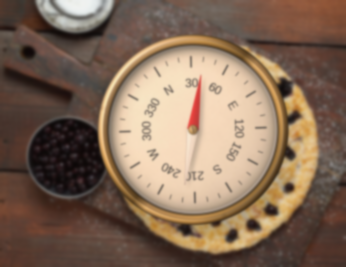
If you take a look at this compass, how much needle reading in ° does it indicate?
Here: 40 °
